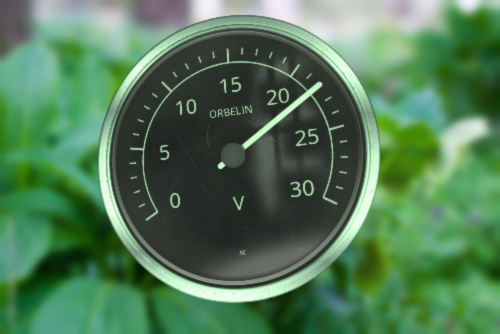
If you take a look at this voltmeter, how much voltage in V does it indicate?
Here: 22 V
